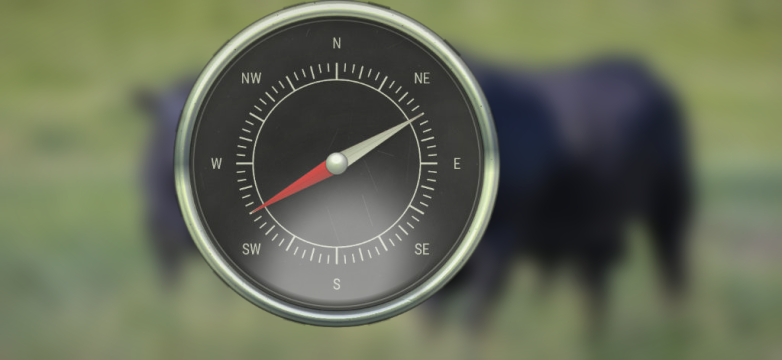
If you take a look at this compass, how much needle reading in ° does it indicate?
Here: 240 °
